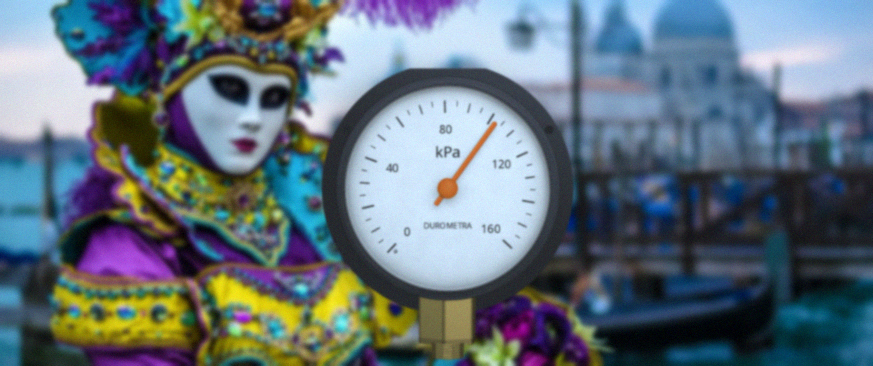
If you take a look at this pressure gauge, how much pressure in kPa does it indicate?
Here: 102.5 kPa
